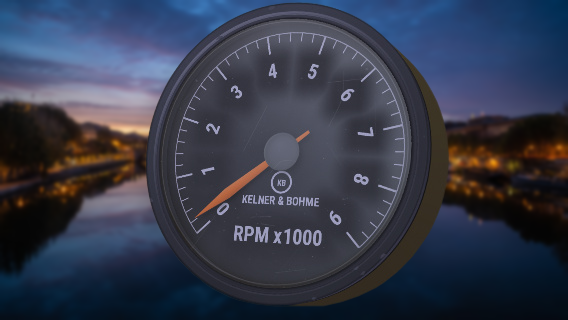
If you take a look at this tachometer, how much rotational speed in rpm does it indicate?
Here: 200 rpm
